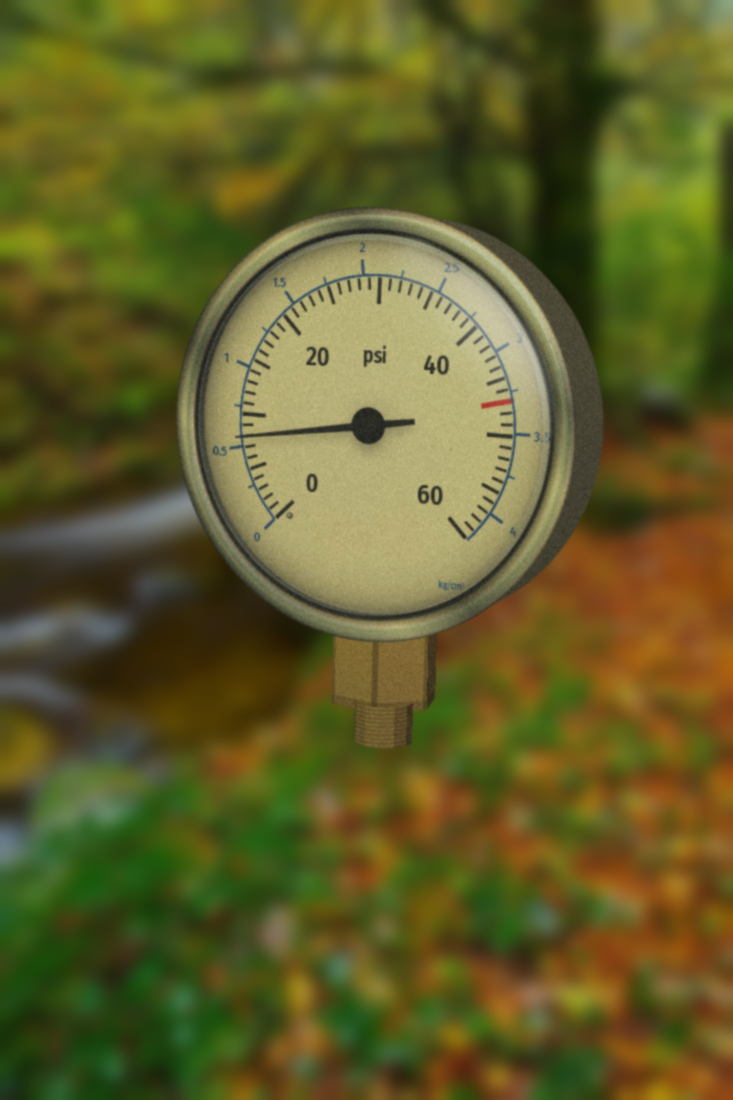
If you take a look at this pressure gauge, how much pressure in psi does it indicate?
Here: 8 psi
